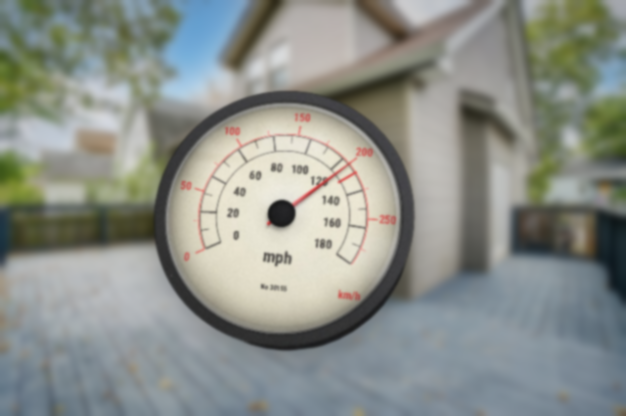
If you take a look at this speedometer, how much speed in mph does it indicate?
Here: 125 mph
